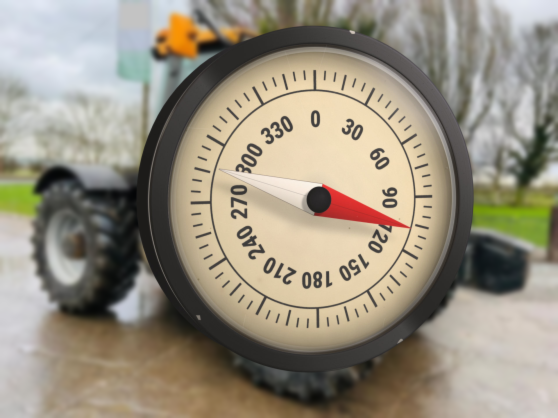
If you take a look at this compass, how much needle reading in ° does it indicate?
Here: 107.5 °
